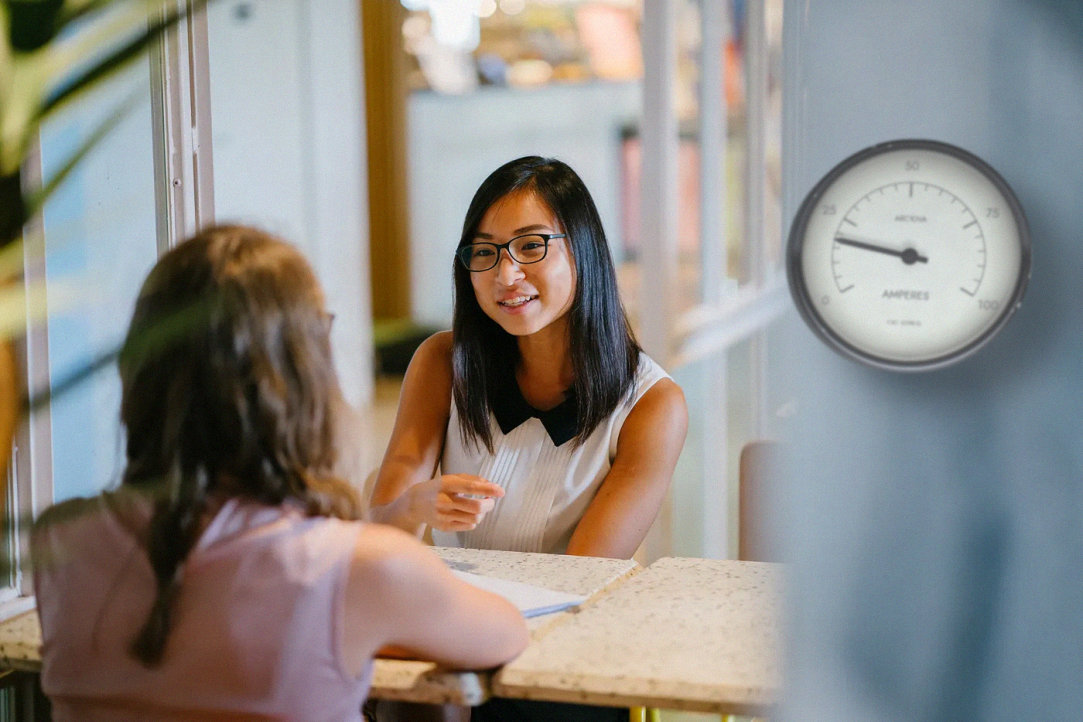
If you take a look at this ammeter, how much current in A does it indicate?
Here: 17.5 A
